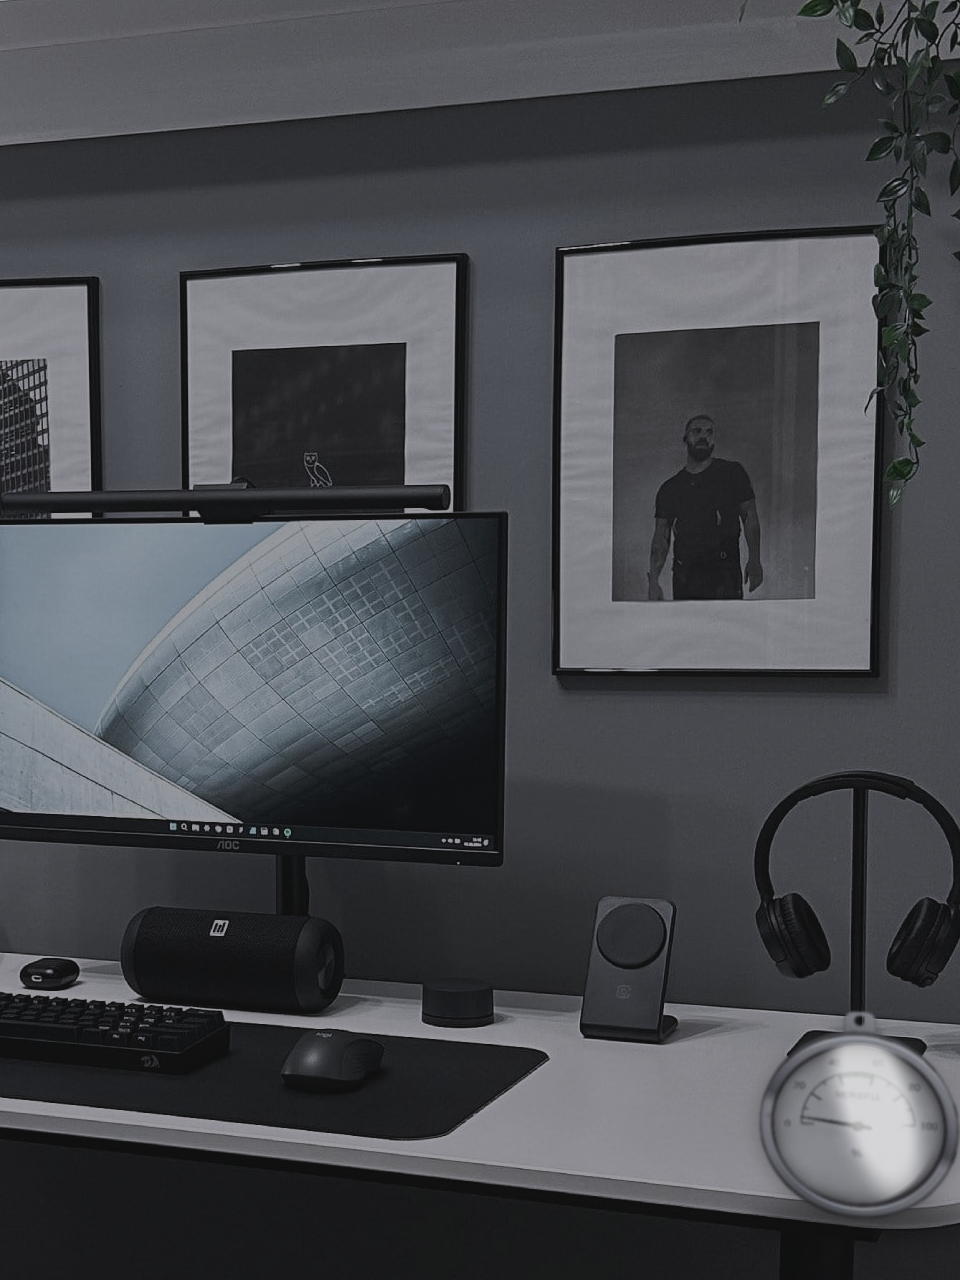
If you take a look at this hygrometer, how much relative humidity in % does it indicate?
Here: 5 %
